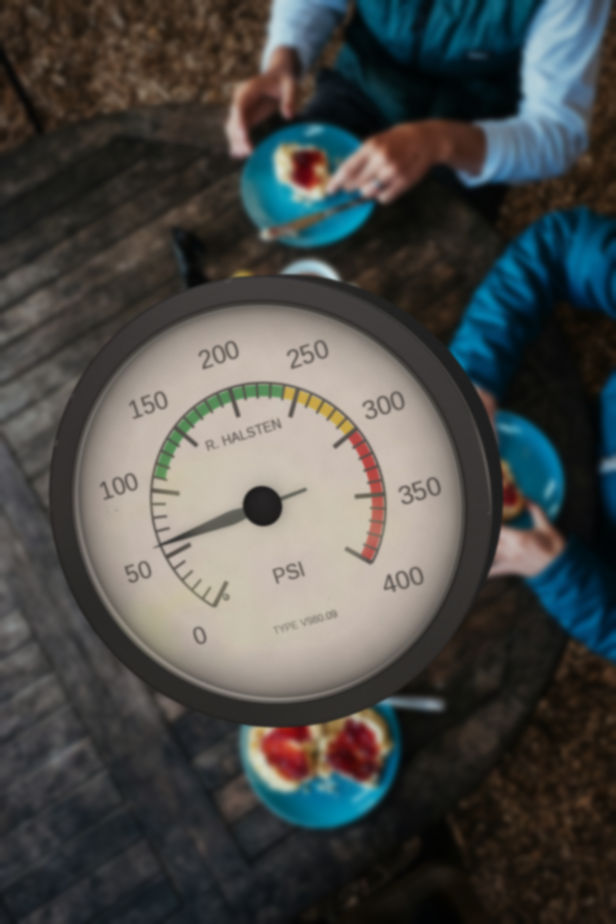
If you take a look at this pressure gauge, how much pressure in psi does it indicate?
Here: 60 psi
